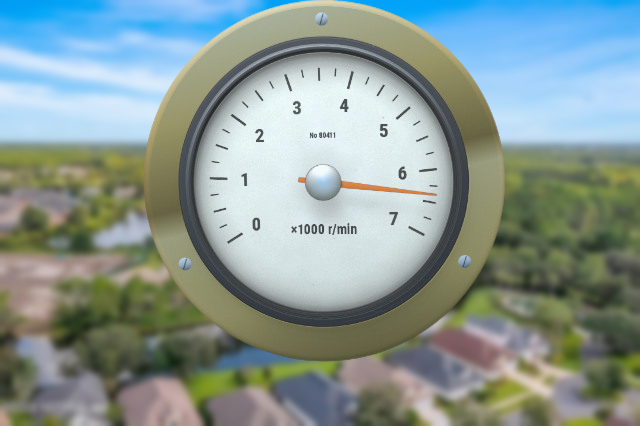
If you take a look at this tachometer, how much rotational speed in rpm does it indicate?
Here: 6375 rpm
